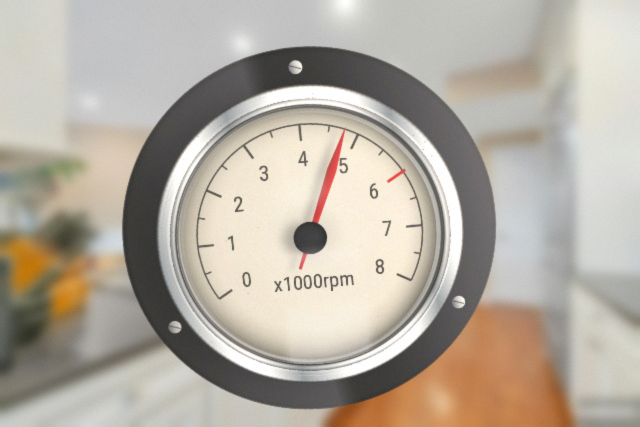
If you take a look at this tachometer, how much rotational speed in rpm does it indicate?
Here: 4750 rpm
